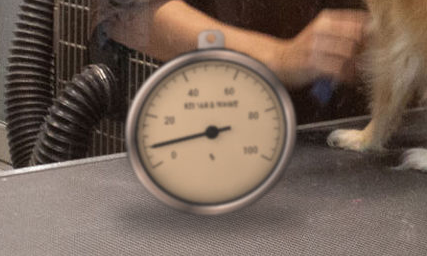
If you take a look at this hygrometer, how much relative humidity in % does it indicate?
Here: 8 %
